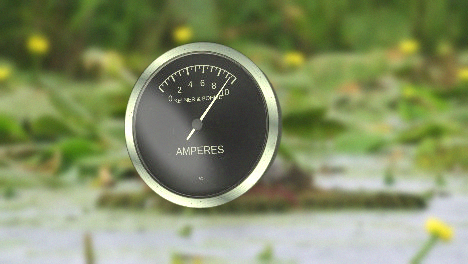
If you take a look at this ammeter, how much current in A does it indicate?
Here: 9.5 A
